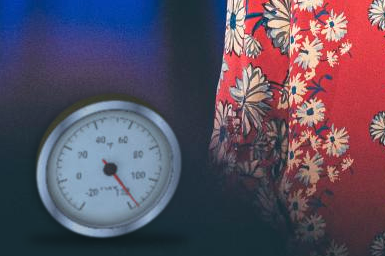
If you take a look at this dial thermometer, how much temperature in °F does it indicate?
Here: 116 °F
